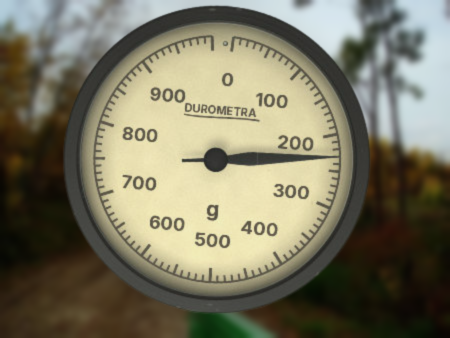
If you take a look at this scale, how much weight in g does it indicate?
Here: 230 g
